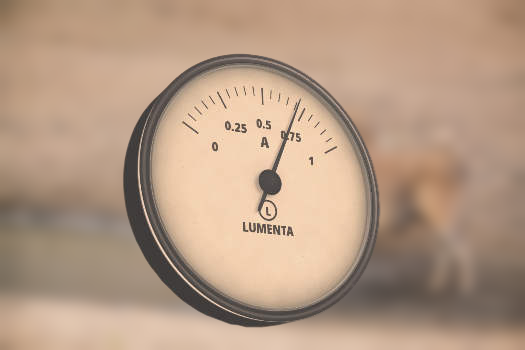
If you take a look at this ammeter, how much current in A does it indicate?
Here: 0.7 A
